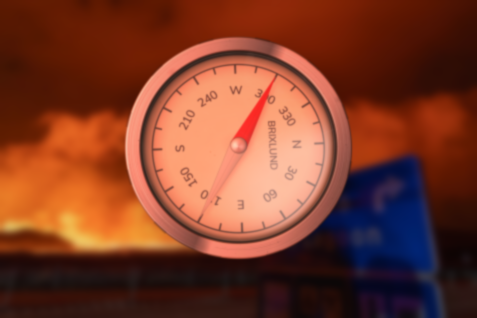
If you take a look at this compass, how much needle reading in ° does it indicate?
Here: 300 °
